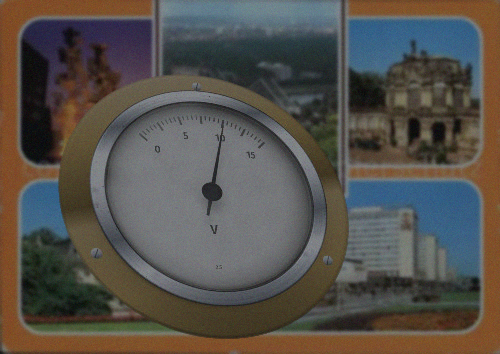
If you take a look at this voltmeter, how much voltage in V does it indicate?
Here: 10 V
